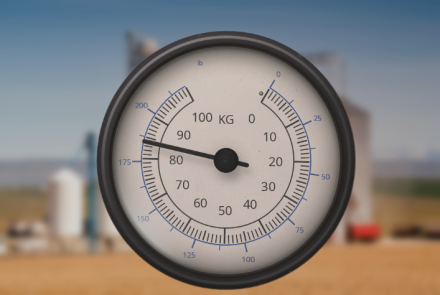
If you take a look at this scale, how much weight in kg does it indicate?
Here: 84 kg
